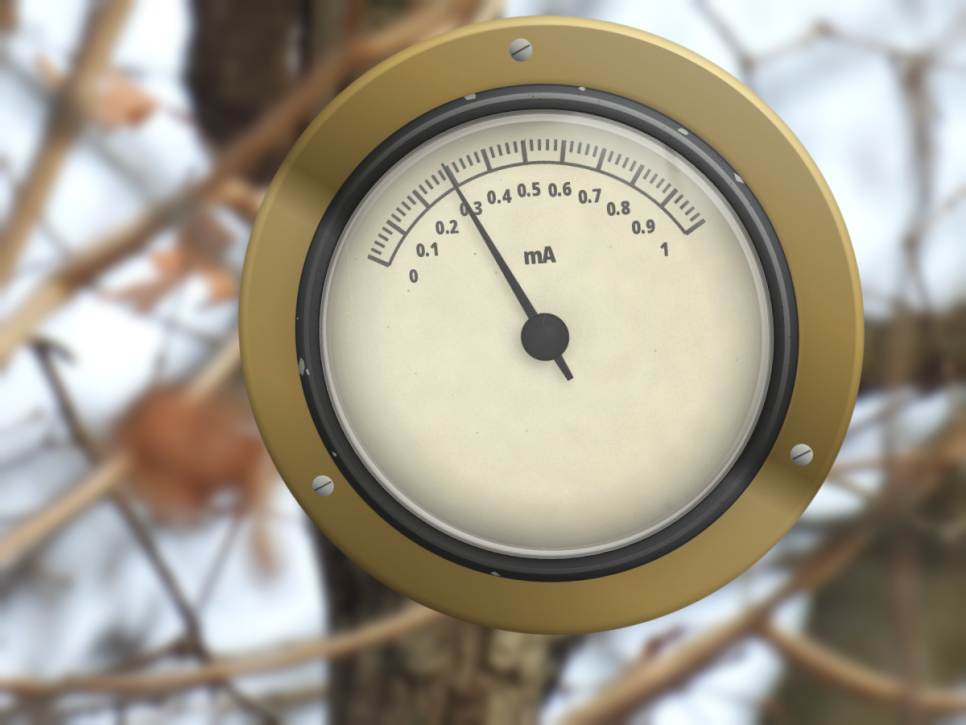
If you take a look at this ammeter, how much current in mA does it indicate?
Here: 0.3 mA
